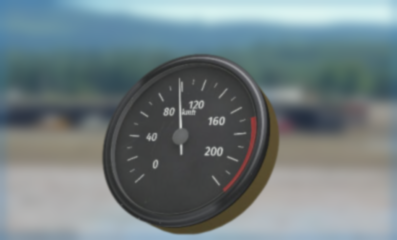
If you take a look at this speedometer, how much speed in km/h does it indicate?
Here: 100 km/h
